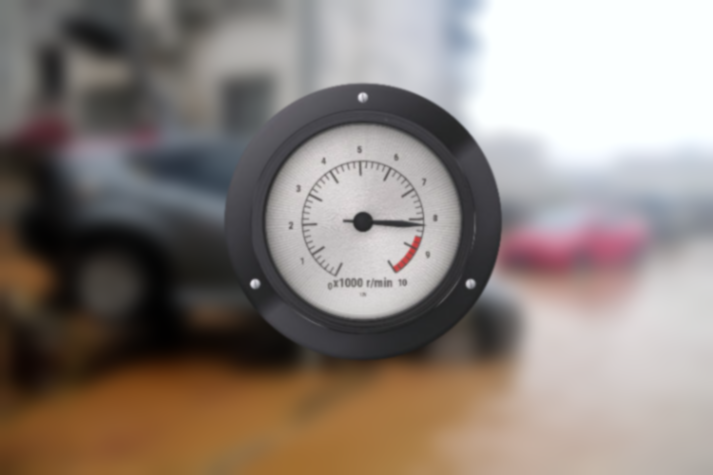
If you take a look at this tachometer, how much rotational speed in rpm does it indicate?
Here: 8200 rpm
